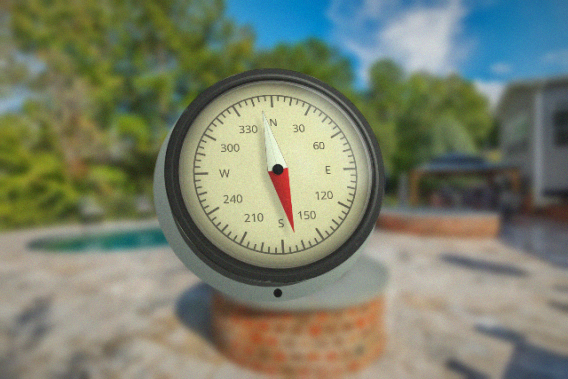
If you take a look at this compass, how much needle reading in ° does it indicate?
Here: 170 °
